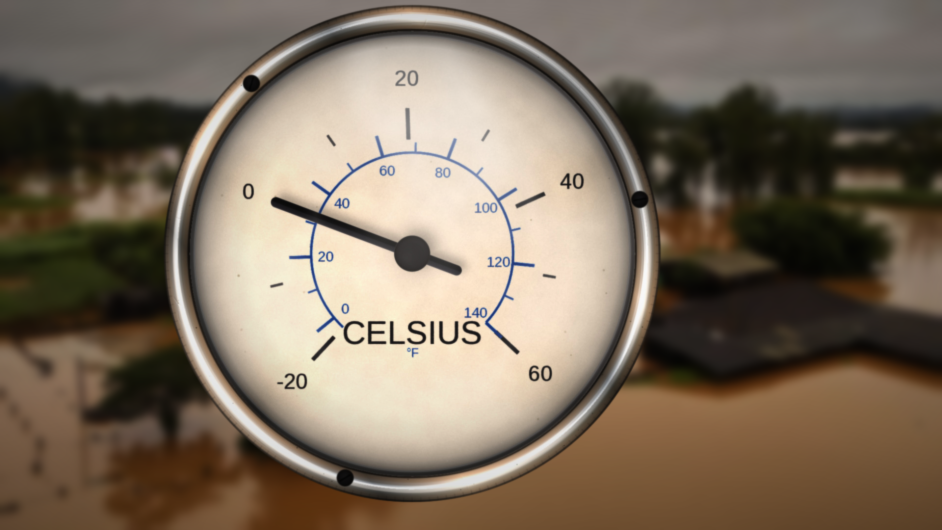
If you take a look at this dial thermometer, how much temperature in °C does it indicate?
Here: 0 °C
